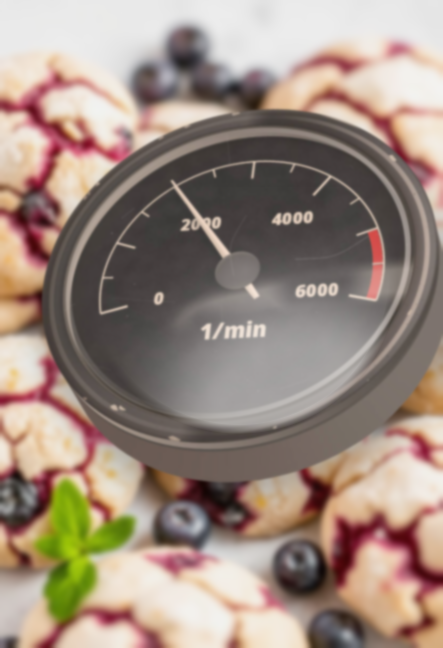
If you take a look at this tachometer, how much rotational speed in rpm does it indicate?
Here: 2000 rpm
